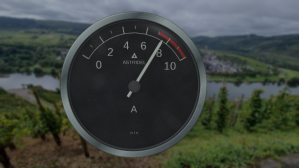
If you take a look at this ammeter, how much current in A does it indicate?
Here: 7.5 A
